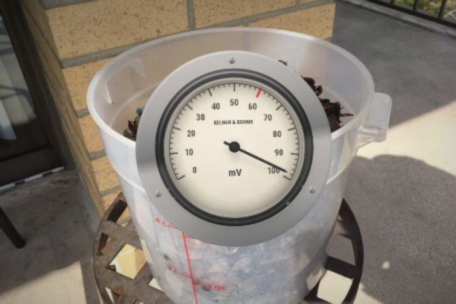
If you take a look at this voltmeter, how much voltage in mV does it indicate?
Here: 98 mV
